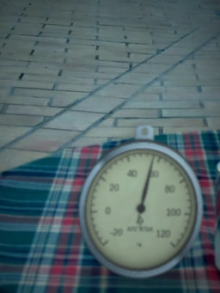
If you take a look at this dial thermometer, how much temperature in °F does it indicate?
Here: 56 °F
